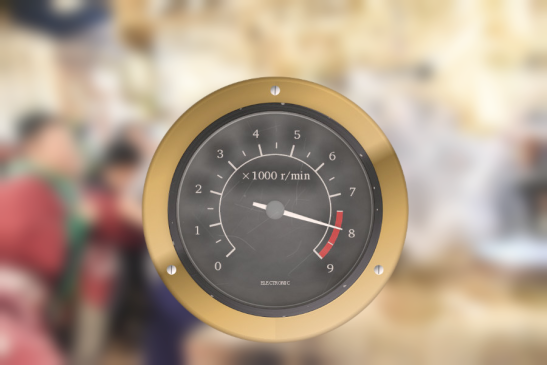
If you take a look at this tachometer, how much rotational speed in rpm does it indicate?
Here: 8000 rpm
